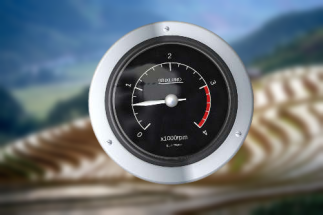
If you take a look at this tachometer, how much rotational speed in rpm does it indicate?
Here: 600 rpm
